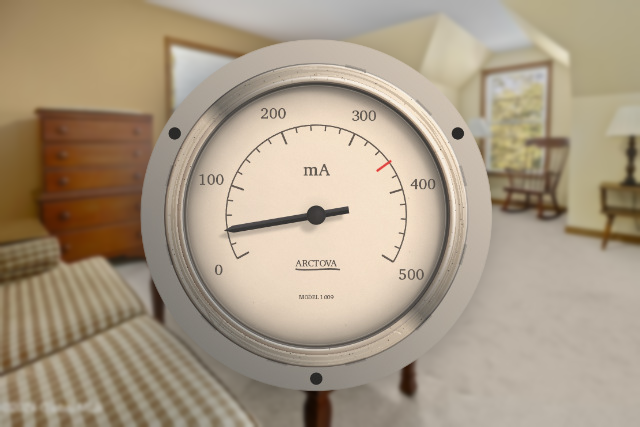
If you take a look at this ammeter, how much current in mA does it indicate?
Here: 40 mA
